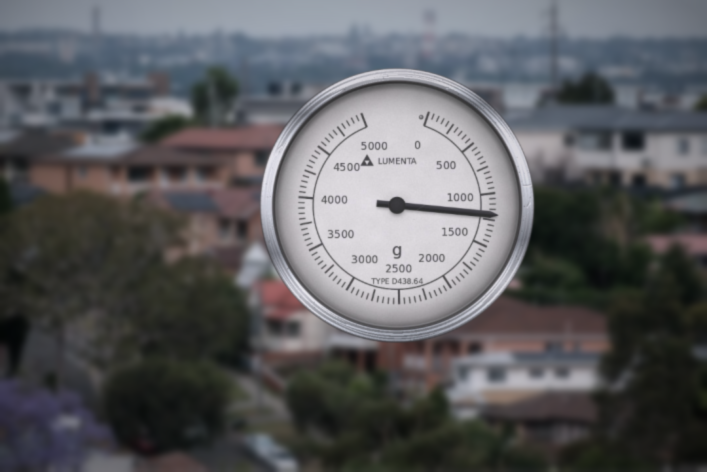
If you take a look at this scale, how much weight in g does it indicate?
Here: 1200 g
